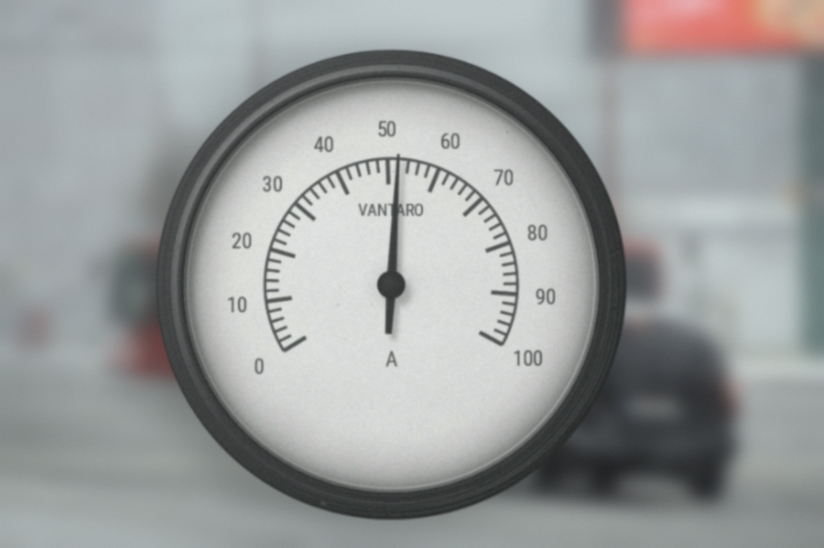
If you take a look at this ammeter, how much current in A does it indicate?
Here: 52 A
